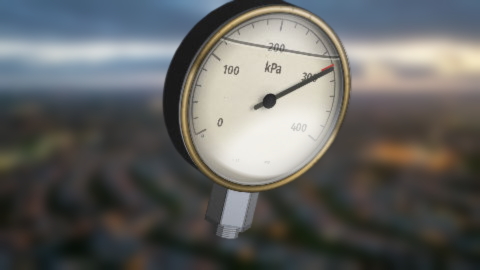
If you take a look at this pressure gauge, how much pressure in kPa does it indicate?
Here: 300 kPa
